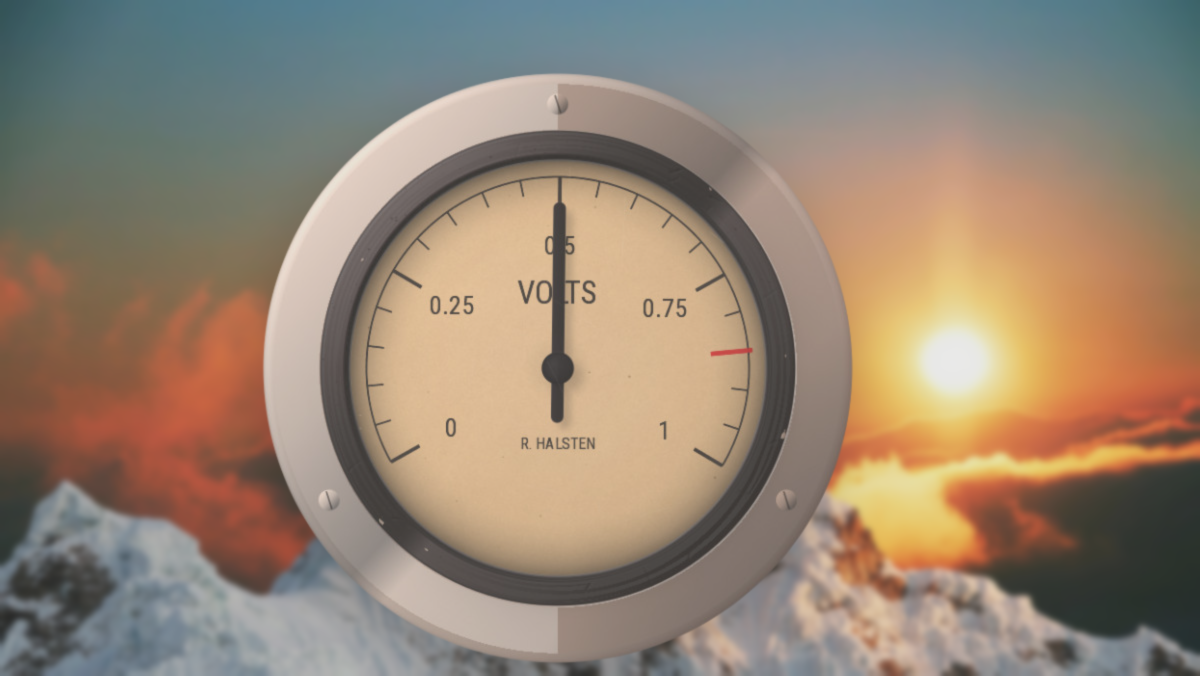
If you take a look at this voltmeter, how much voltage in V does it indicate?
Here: 0.5 V
